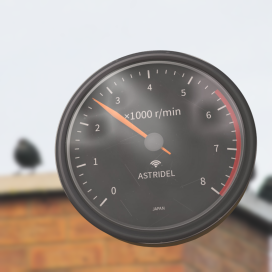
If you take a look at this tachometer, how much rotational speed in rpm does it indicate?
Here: 2600 rpm
